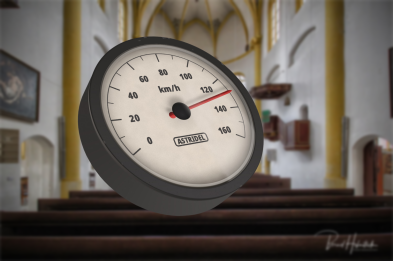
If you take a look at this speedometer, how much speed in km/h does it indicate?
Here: 130 km/h
